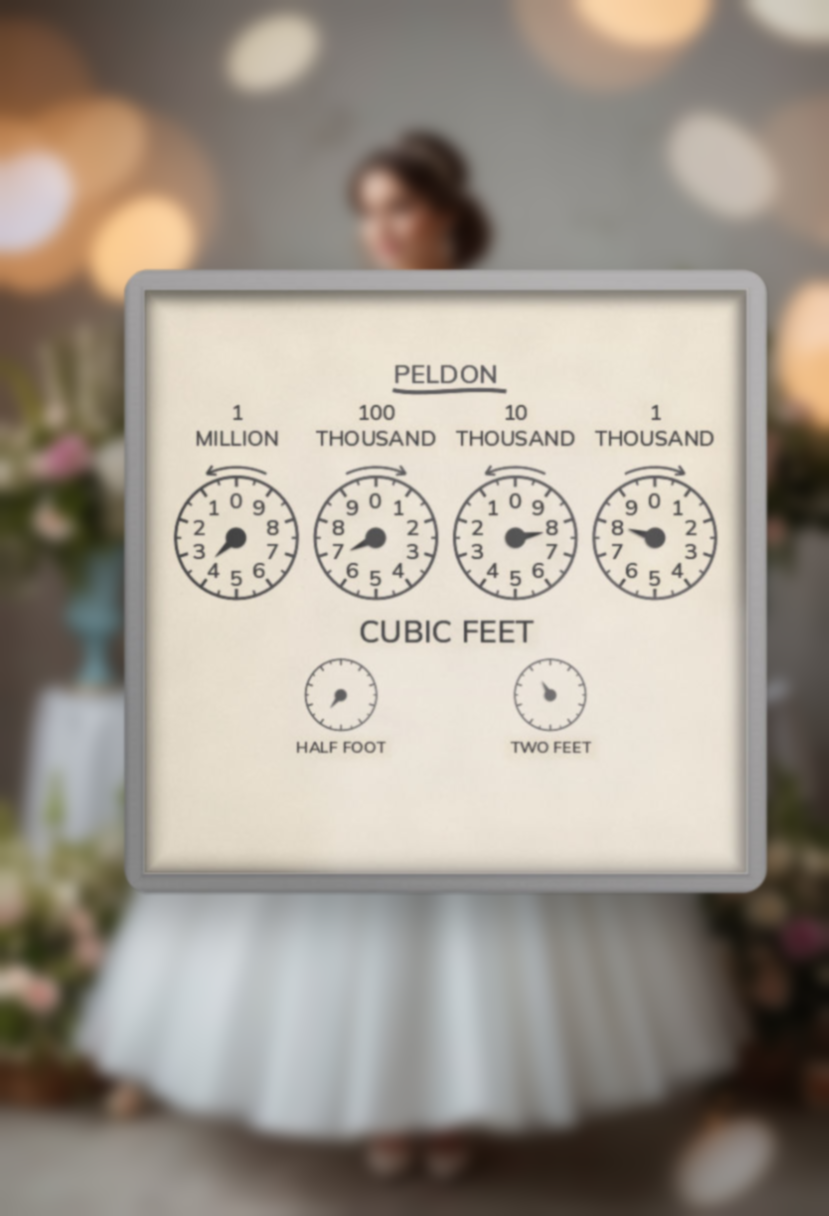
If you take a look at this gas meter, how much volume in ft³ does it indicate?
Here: 367800 ft³
